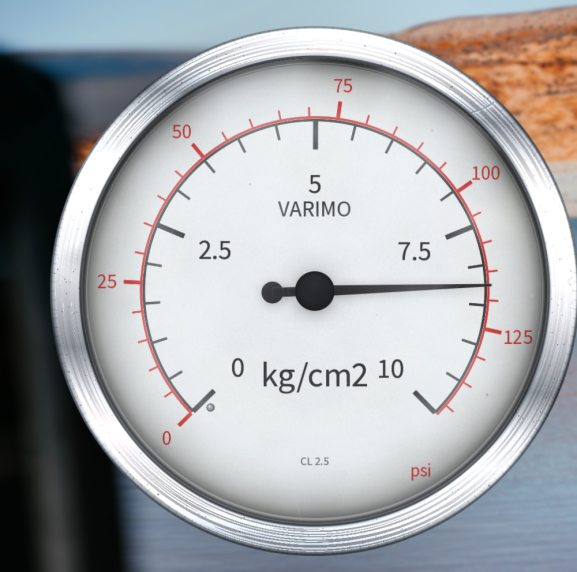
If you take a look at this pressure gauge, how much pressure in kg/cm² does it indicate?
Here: 8.25 kg/cm²
